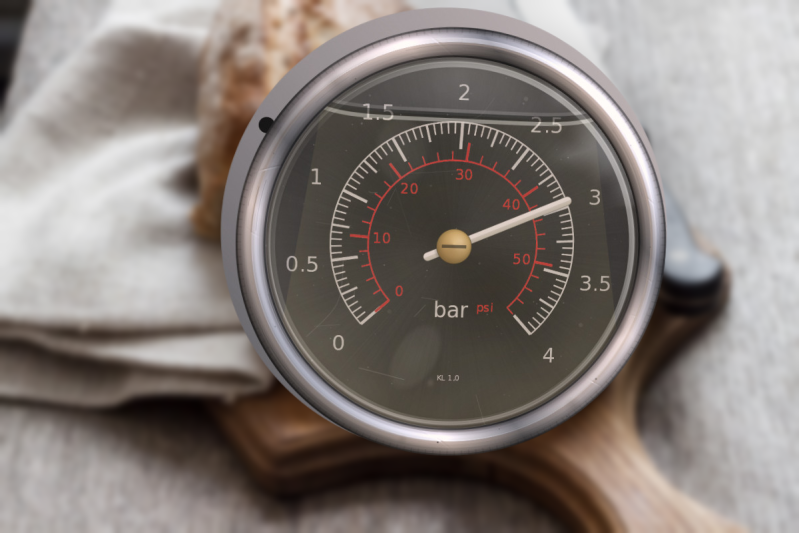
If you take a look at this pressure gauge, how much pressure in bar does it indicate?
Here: 2.95 bar
